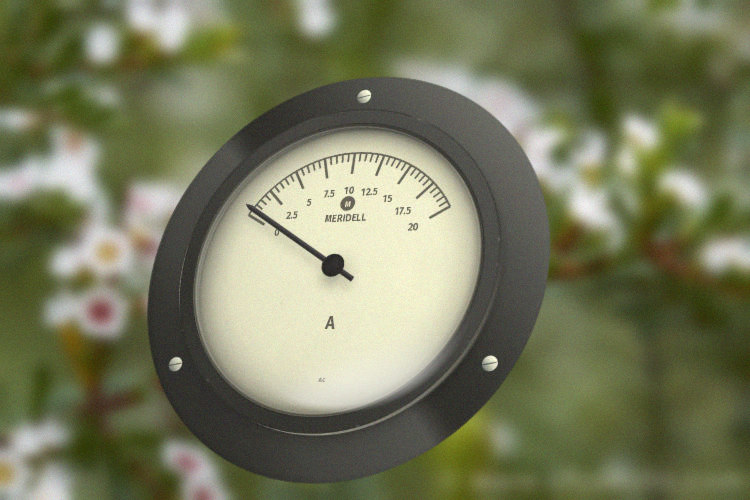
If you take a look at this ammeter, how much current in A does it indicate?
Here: 0.5 A
